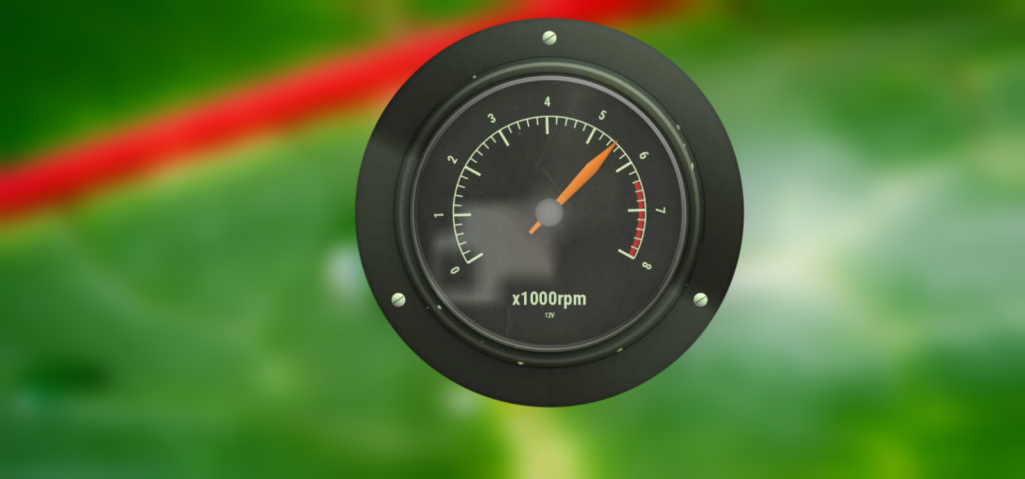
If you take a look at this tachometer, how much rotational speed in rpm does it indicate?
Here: 5500 rpm
